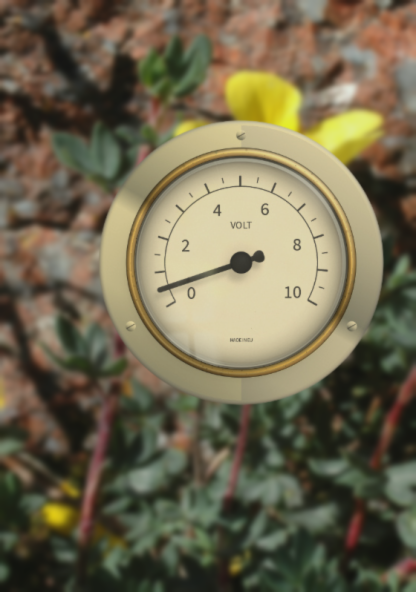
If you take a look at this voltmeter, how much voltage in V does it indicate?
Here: 0.5 V
